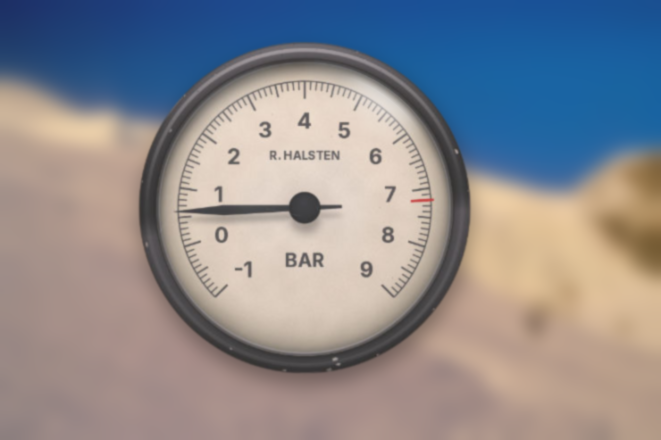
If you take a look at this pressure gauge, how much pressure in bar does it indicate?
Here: 0.6 bar
